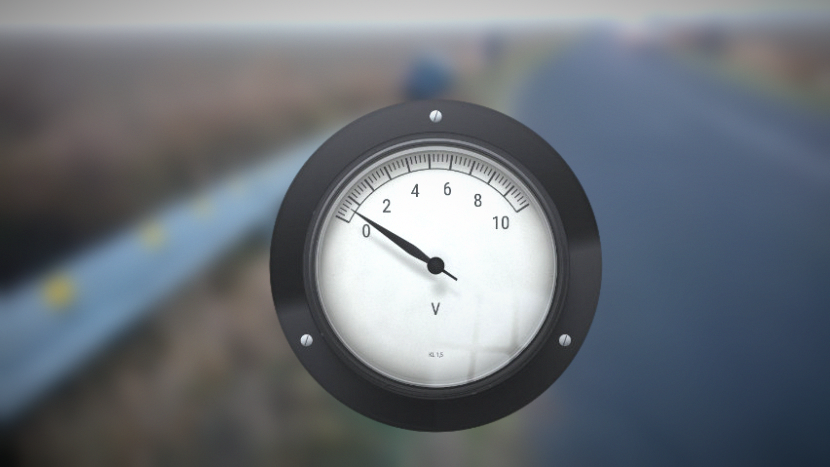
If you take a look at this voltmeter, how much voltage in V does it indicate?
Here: 0.6 V
